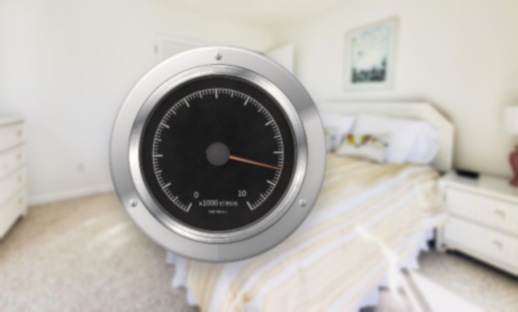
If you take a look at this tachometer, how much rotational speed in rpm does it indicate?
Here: 8500 rpm
